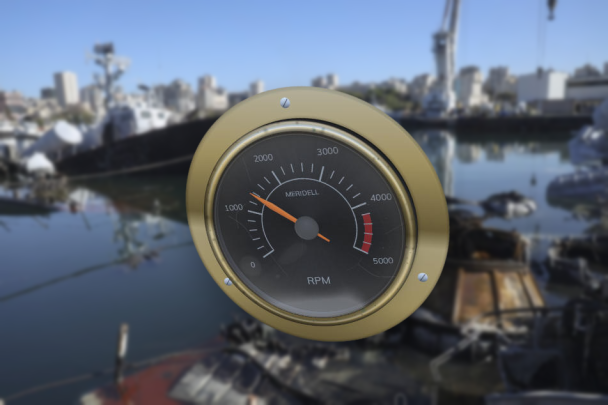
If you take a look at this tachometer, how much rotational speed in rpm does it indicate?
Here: 1400 rpm
